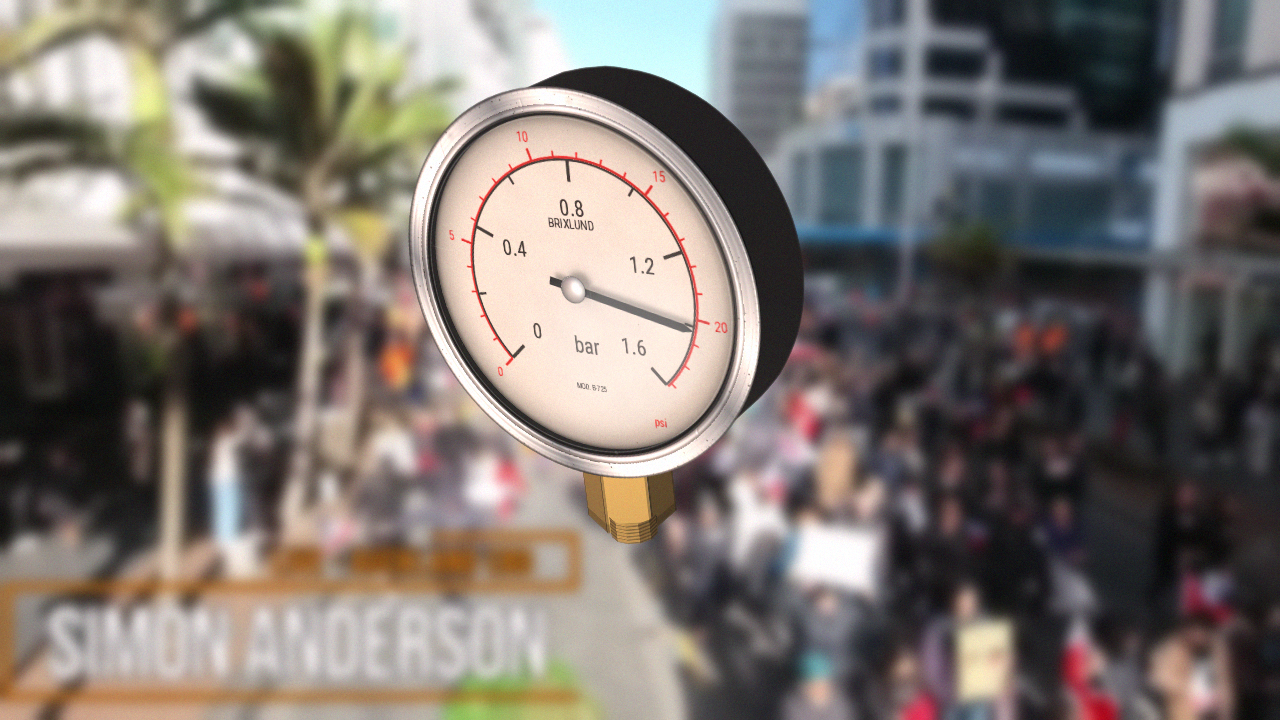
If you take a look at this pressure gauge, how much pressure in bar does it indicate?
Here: 1.4 bar
